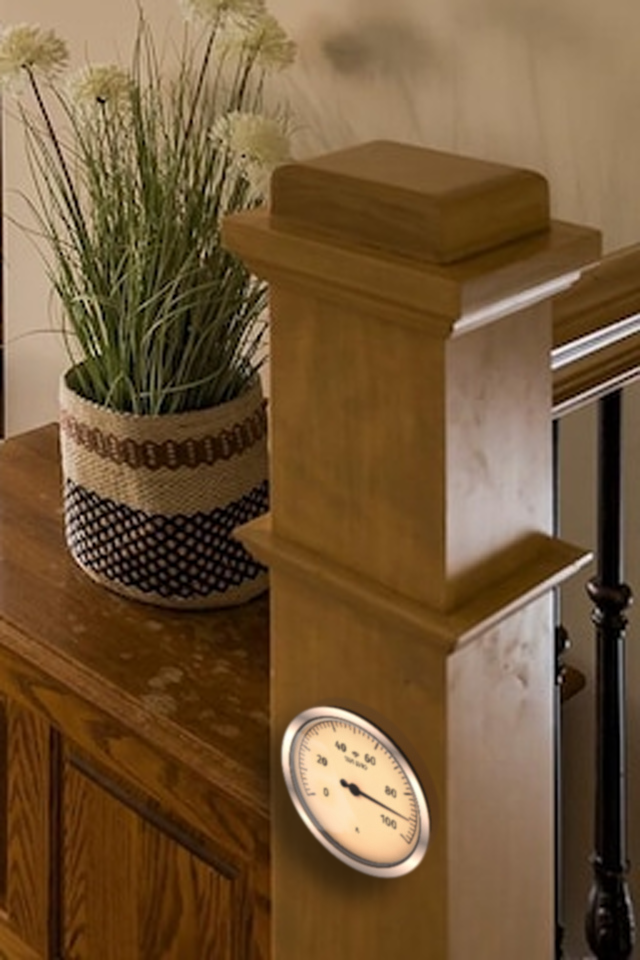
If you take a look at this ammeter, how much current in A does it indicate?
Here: 90 A
